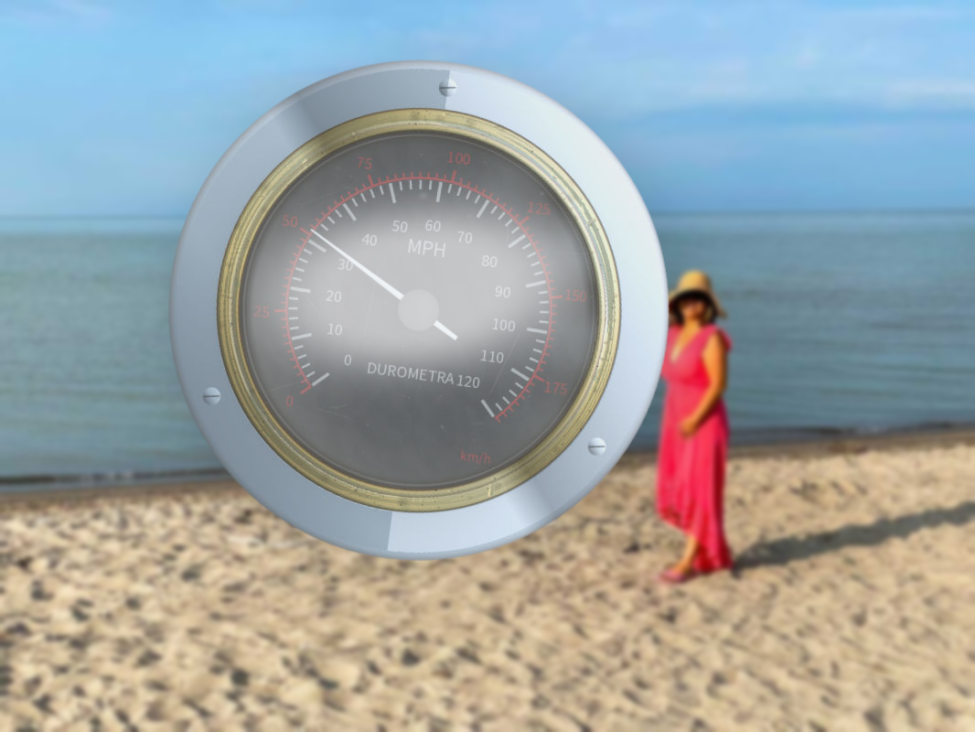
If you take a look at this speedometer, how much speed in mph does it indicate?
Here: 32 mph
